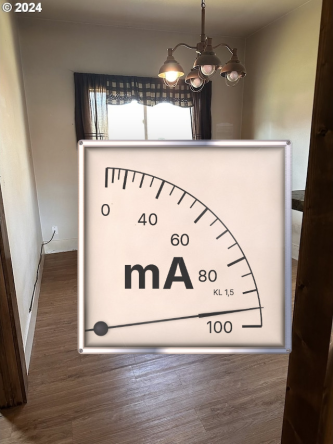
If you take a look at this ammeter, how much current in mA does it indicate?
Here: 95 mA
